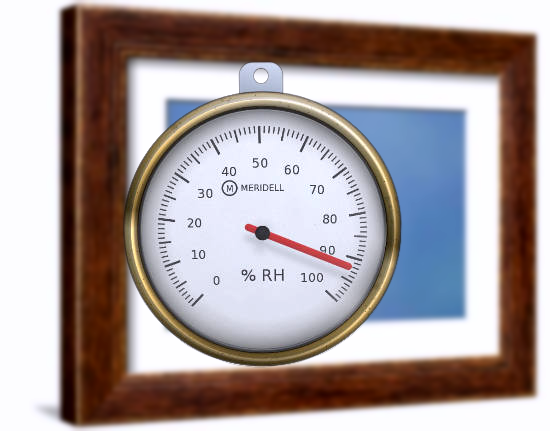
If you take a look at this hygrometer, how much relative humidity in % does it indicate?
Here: 92 %
